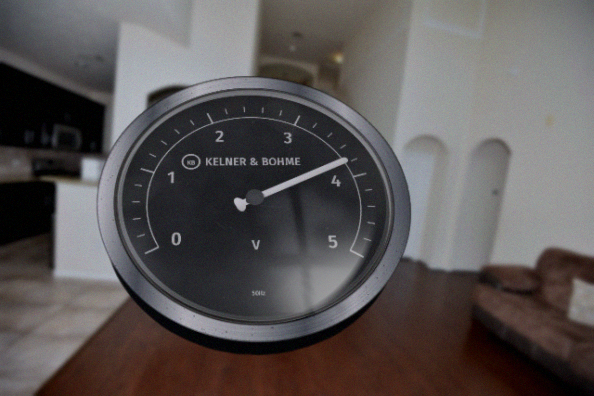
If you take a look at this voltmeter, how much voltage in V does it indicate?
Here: 3.8 V
